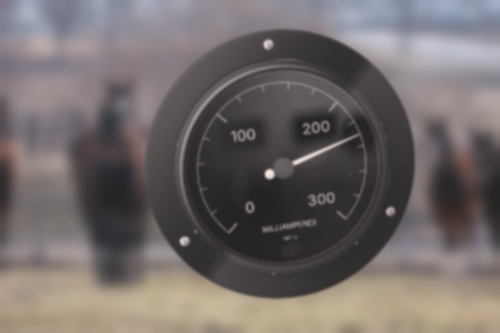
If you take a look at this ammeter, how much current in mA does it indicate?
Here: 230 mA
